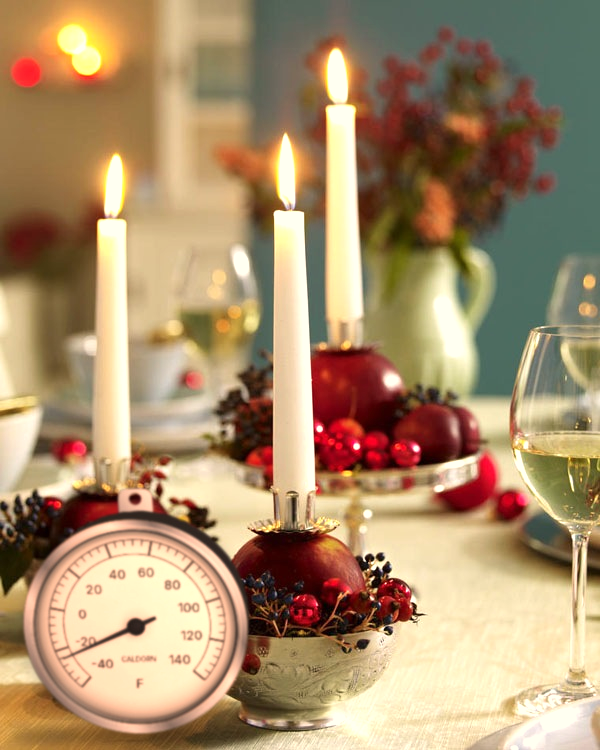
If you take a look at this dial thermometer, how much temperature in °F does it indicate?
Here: -24 °F
